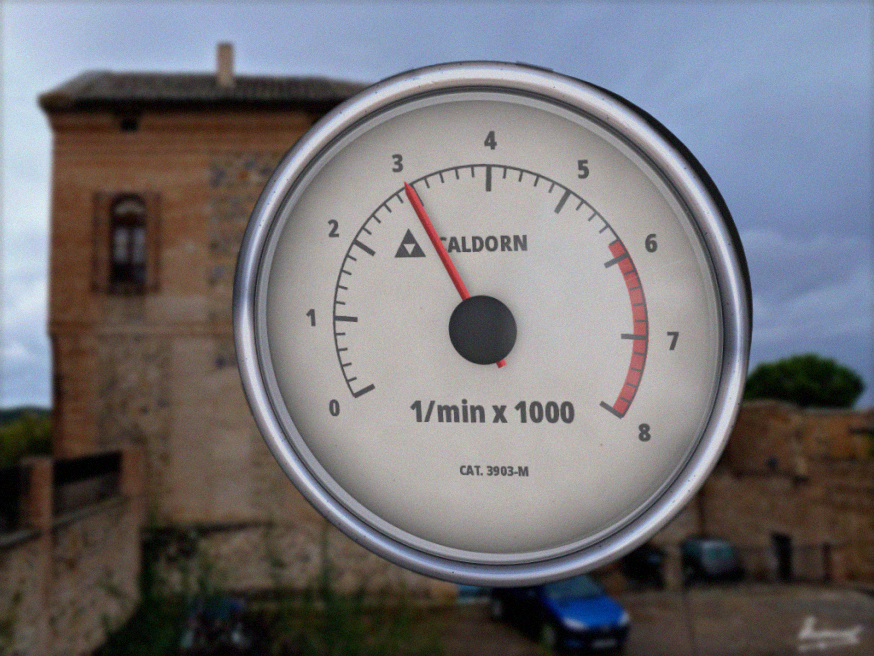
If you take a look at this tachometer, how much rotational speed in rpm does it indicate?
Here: 3000 rpm
